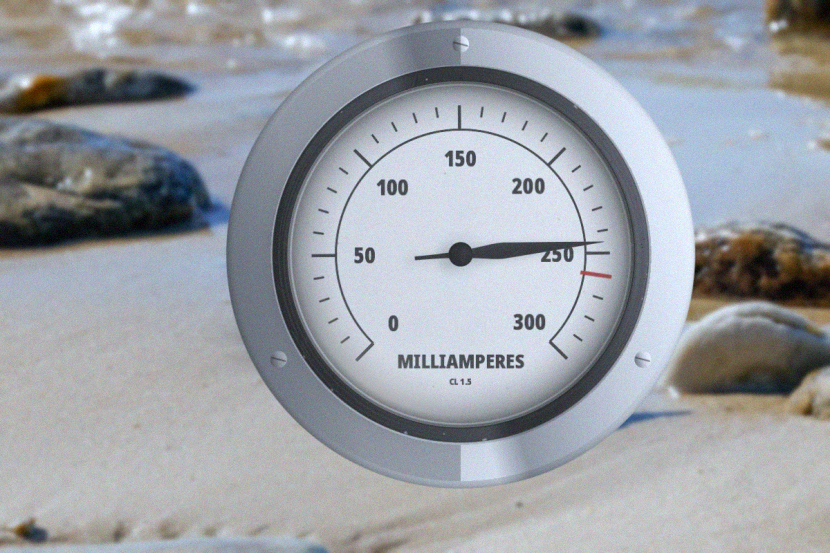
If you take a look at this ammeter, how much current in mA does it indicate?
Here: 245 mA
